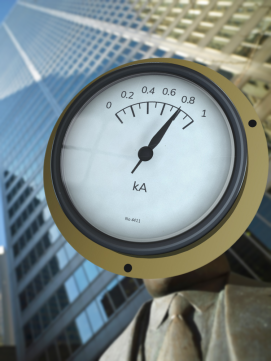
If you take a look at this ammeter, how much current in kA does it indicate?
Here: 0.8 kA
